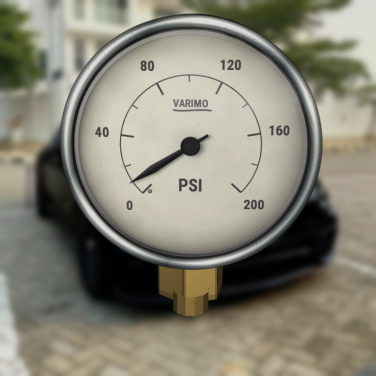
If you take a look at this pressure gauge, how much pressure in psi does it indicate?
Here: 10 psi
